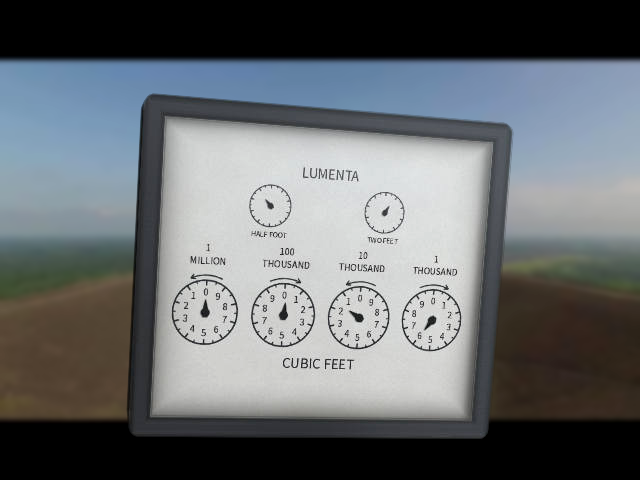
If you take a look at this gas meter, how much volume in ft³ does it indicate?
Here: 1600 ft³
